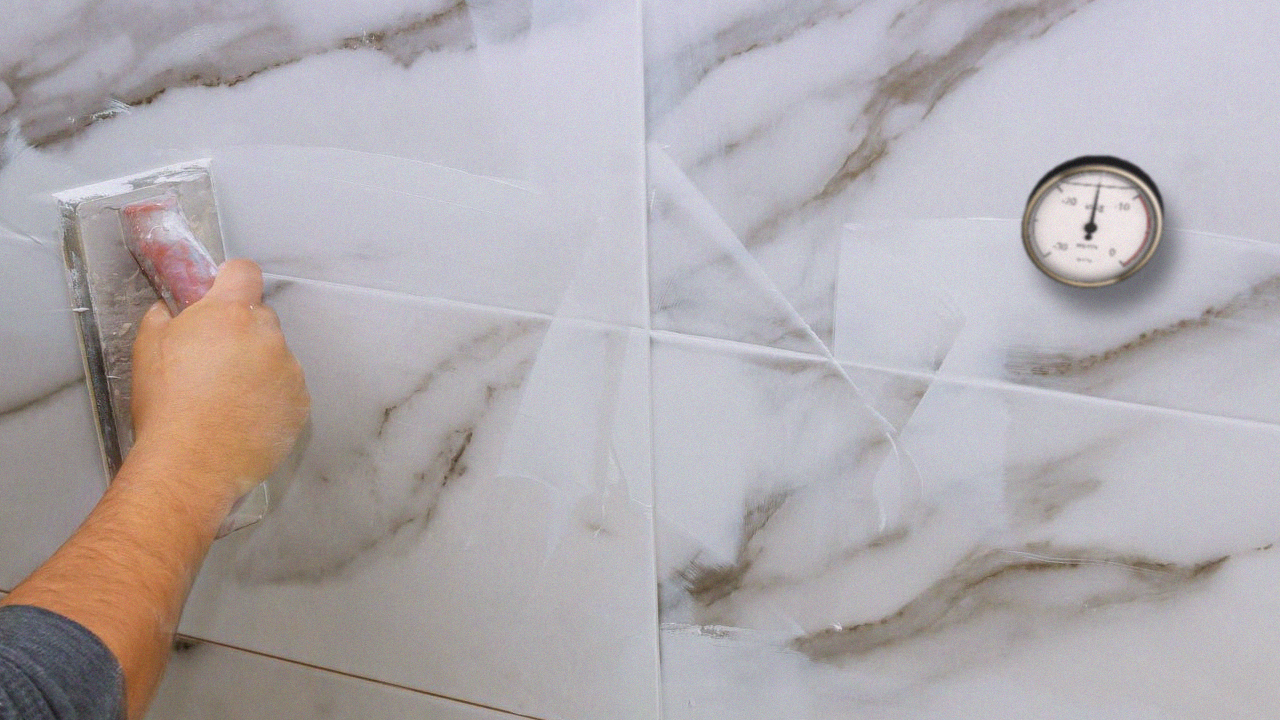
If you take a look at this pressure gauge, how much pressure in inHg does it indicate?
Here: -15 inHg
